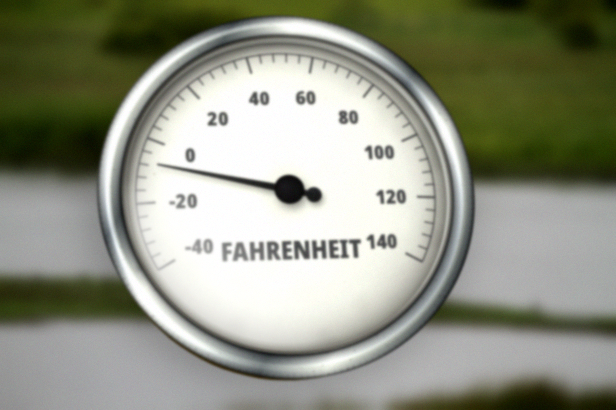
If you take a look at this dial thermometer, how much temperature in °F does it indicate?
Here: -8 °F
